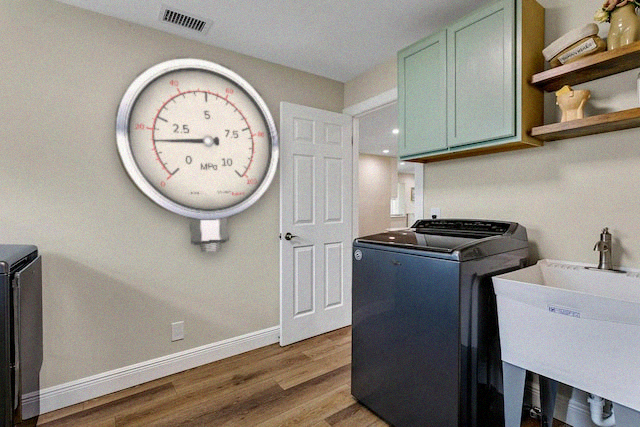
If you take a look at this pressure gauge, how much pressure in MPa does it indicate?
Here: 1.5 MPa
